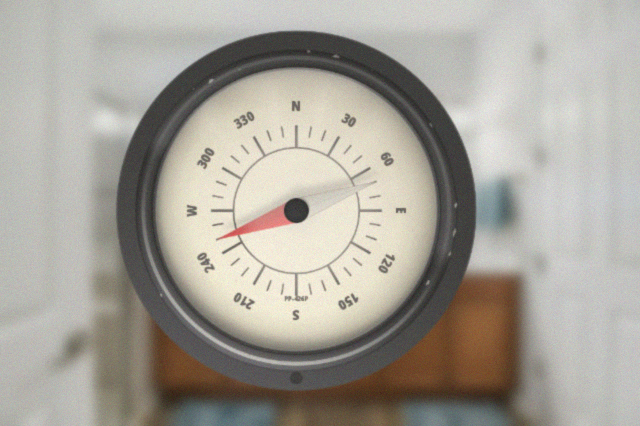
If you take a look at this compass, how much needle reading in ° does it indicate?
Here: 250 °
